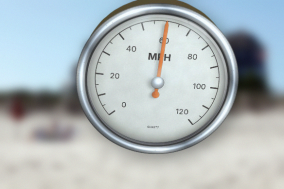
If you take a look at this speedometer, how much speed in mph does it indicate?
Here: 60 mph
